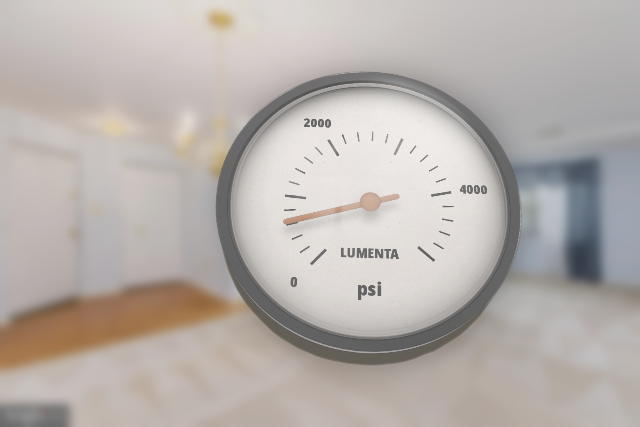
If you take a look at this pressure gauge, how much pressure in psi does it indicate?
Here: 600 psi
